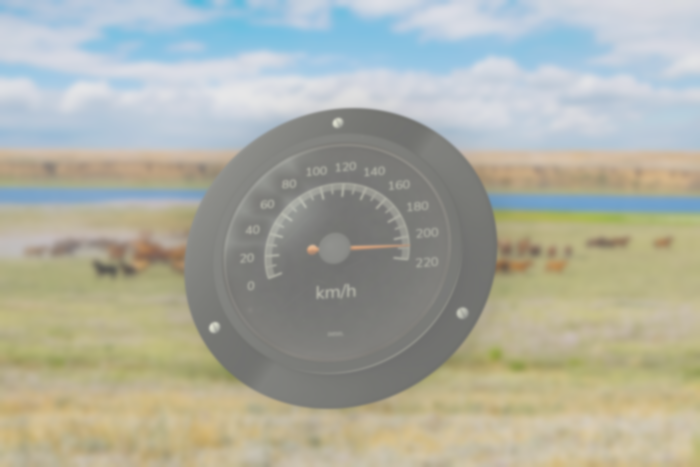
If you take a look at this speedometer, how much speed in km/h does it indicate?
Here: 210 km/h
